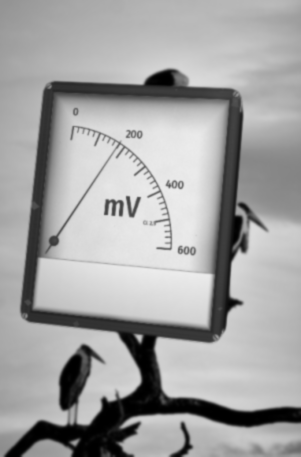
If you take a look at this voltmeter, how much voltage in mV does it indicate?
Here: 180 mV
